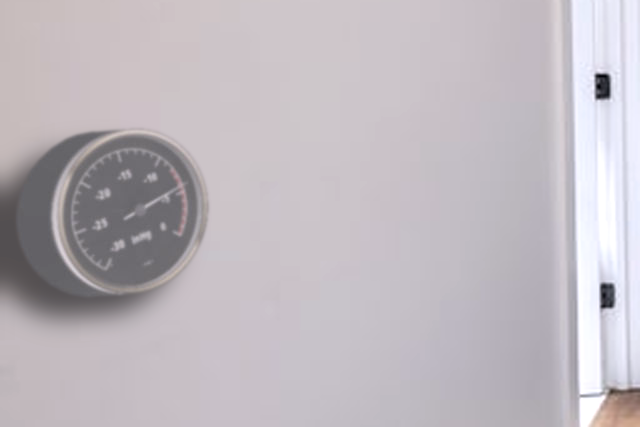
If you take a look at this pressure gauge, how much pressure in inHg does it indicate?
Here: -6 inHg
